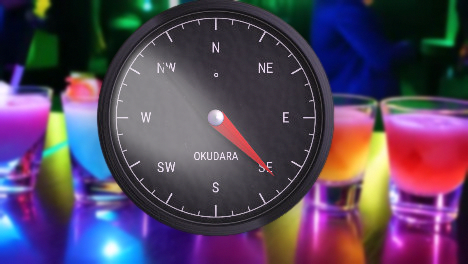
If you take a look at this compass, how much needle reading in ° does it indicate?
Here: 135 °
